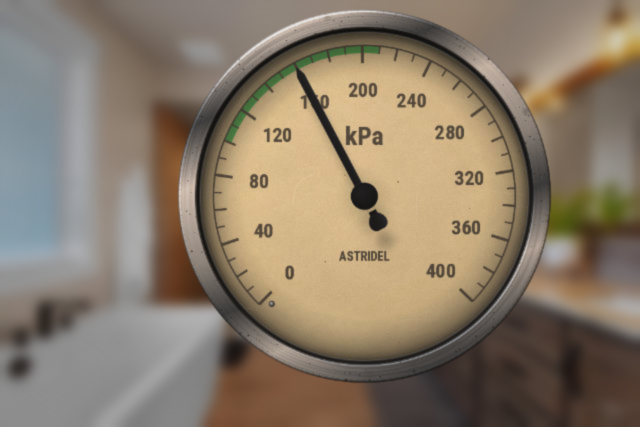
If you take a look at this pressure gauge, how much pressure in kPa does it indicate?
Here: 160 kPa
